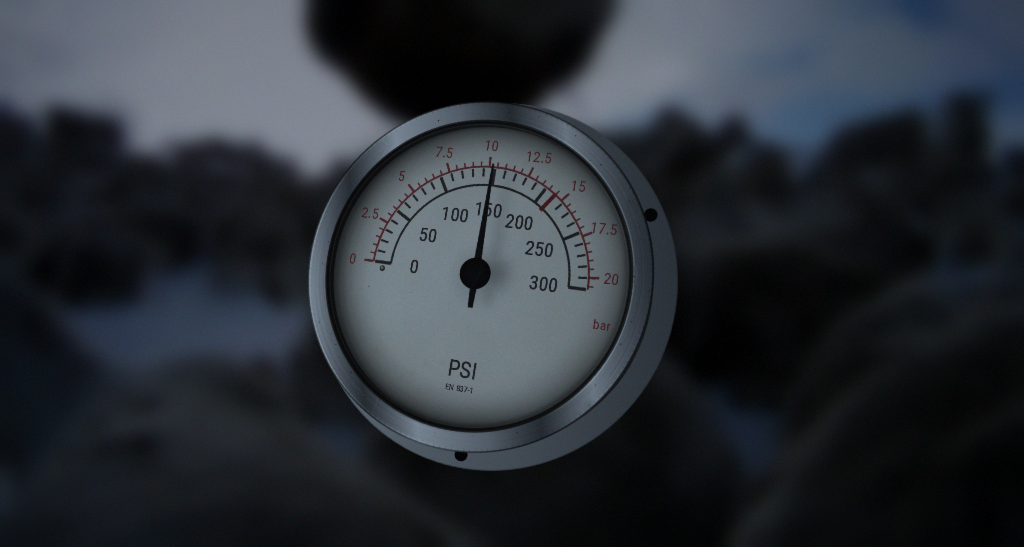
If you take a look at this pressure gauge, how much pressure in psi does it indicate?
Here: 150 psi
